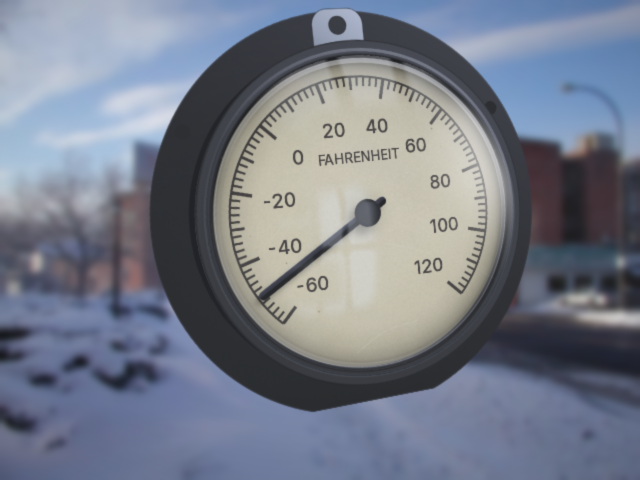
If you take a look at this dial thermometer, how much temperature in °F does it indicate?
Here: -50 °F
